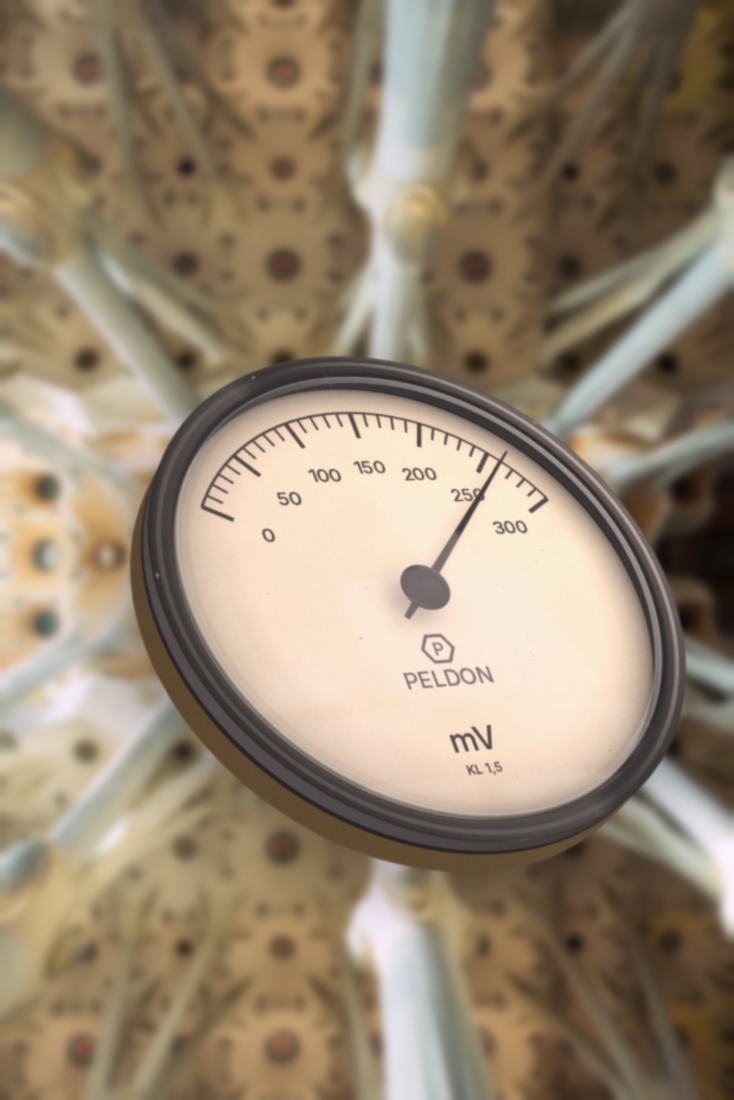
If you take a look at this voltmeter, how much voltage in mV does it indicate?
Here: 260 mV
